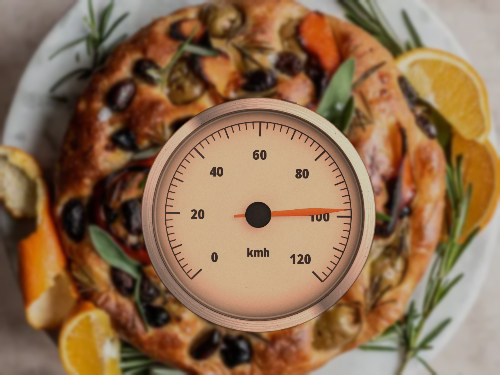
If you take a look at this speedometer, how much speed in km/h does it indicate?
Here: 98 km/h
